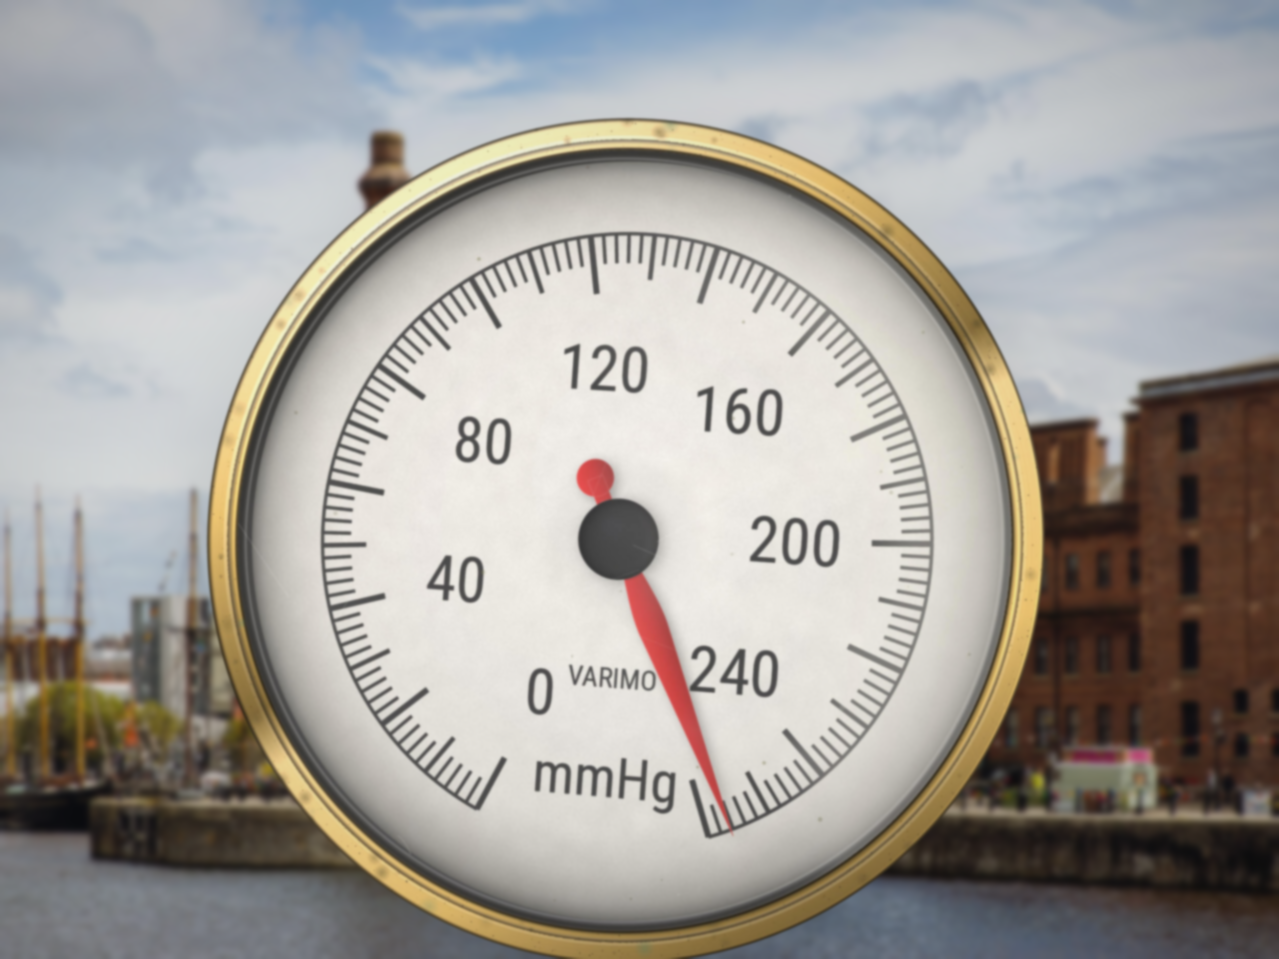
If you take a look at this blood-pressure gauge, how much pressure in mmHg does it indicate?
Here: 256 mmHg
